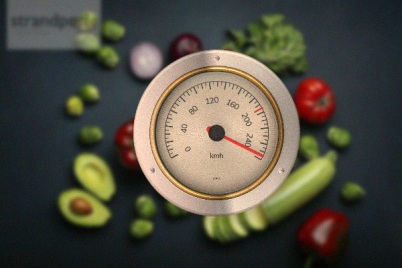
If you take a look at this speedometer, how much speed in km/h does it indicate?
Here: 255 km/h
